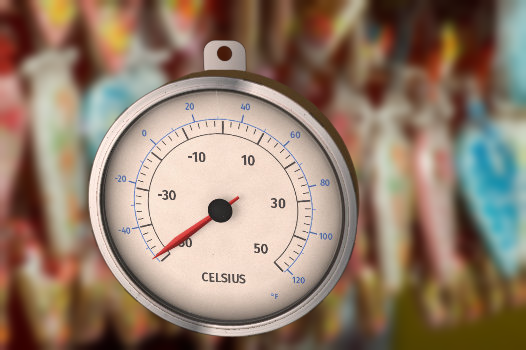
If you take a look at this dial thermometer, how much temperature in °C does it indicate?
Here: -48 °C
